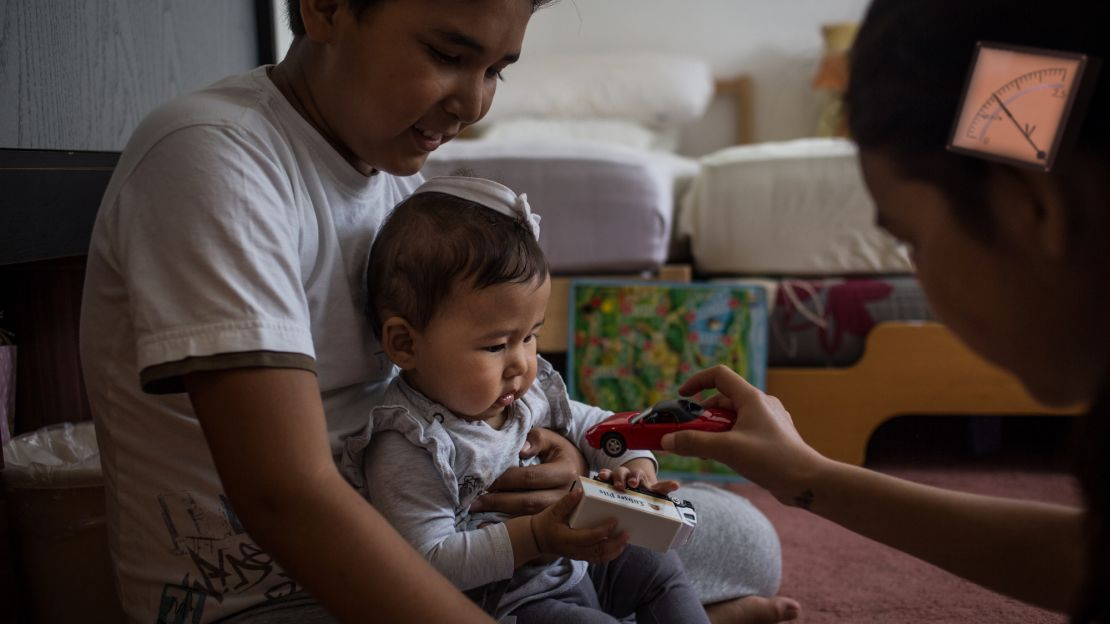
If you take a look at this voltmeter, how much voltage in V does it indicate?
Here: 1 V
